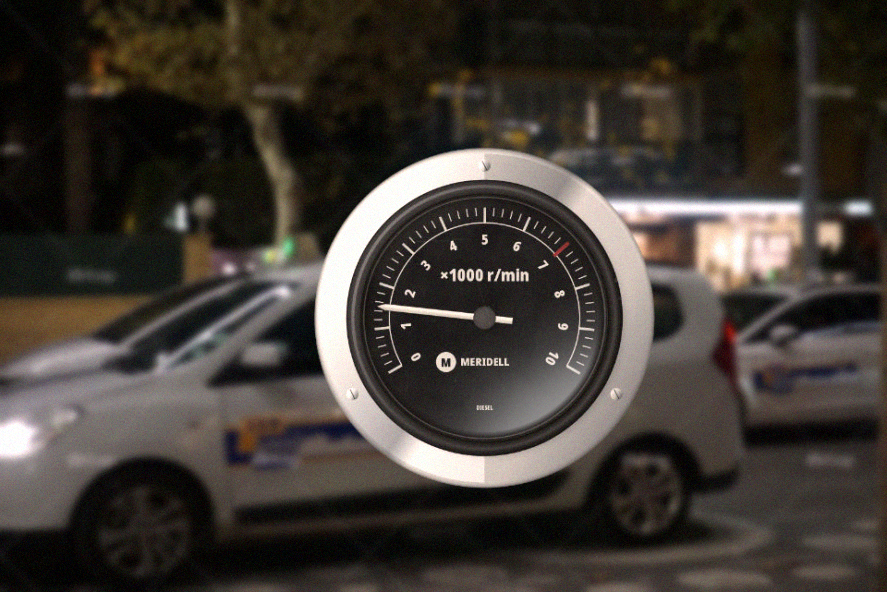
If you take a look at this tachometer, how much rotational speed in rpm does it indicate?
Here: 1500 rpm
